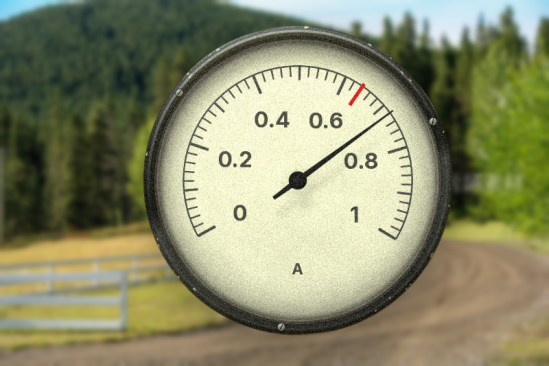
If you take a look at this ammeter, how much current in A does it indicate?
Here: 0.72 A
